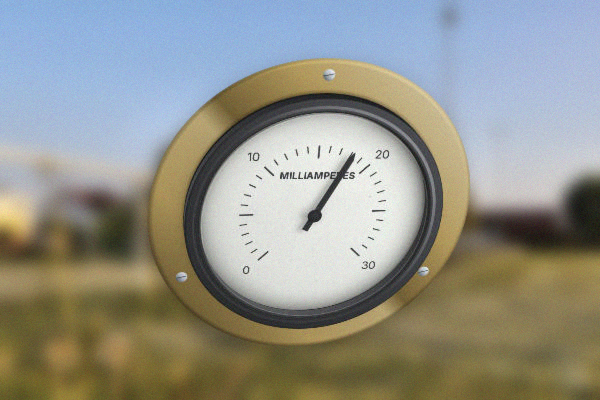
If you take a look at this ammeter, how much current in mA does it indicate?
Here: 18 mA
